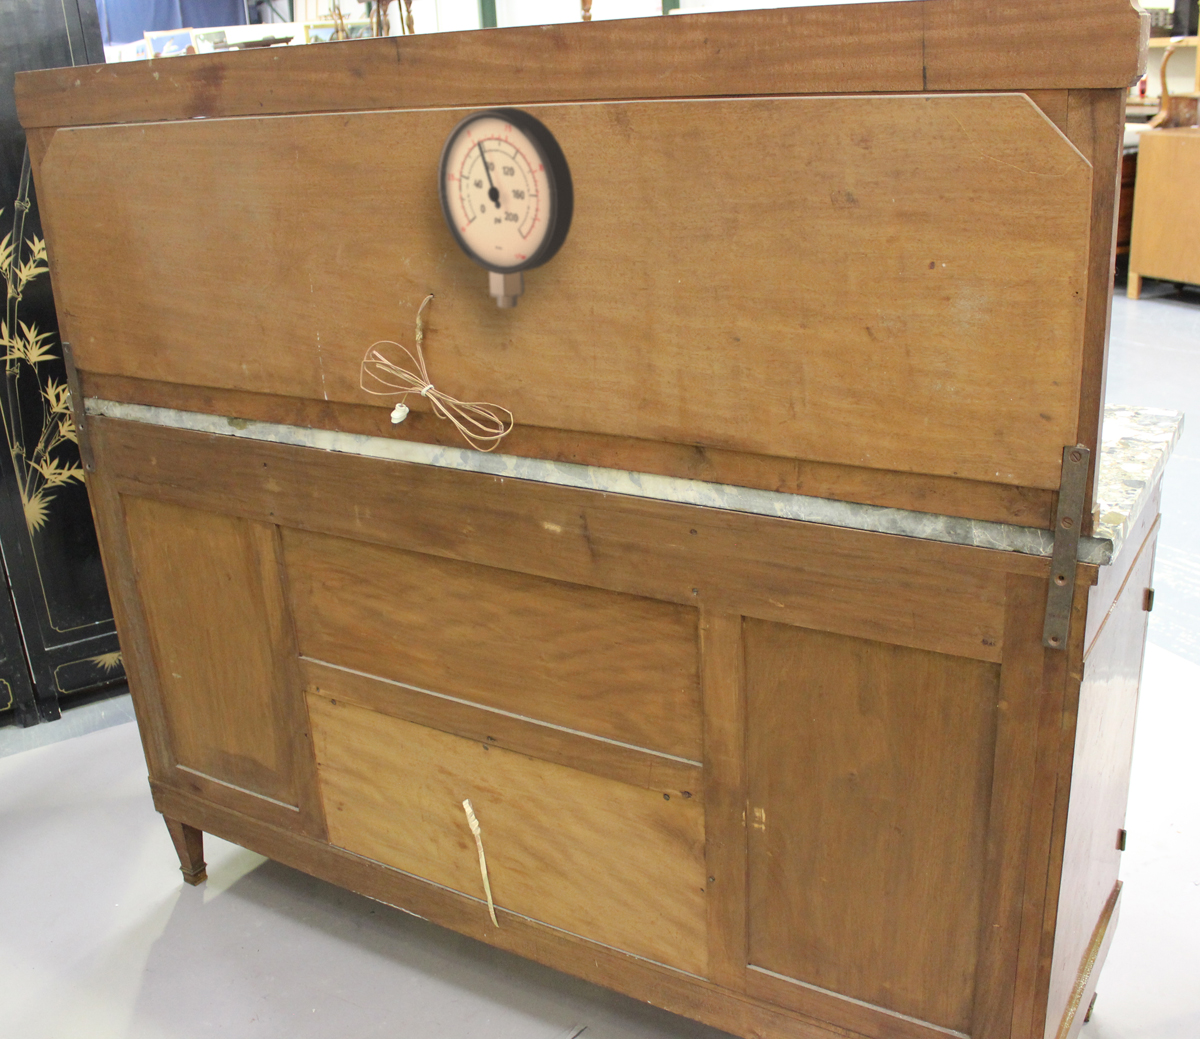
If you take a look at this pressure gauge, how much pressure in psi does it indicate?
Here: 80 psi
